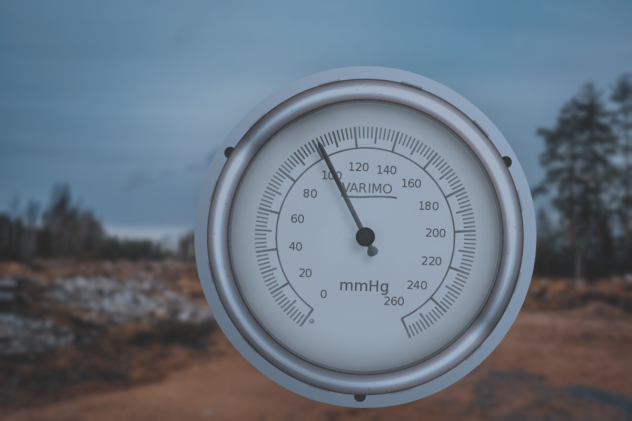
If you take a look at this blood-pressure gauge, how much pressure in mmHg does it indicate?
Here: 102 mmHg
